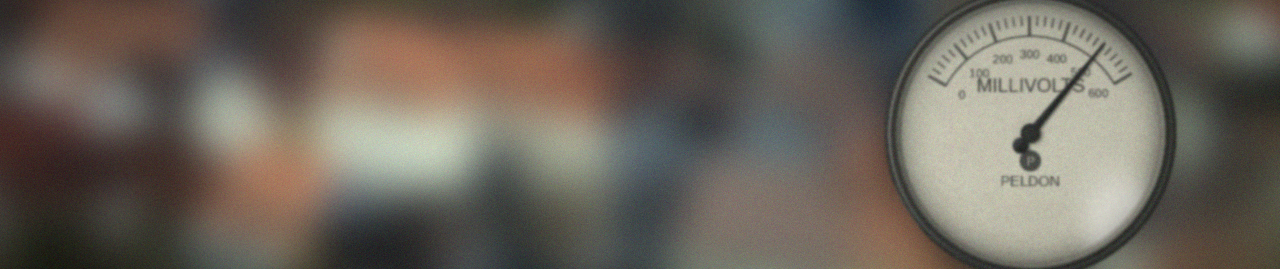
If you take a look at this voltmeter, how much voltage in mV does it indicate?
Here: 500 mV
